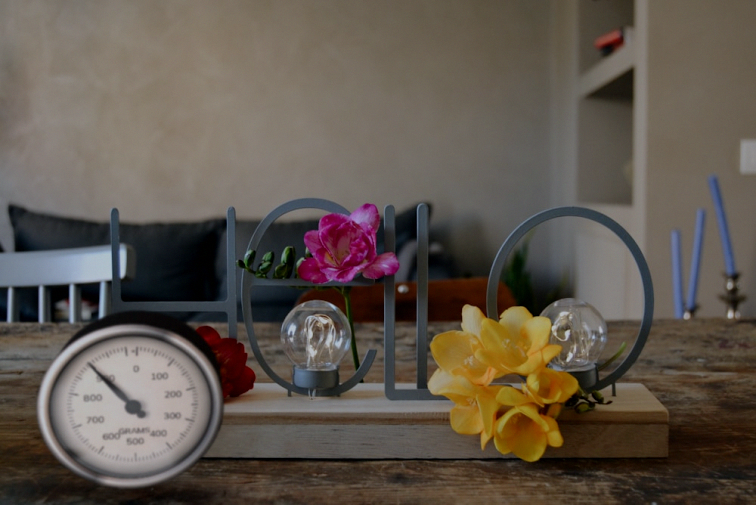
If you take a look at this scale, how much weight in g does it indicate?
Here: 900 g
